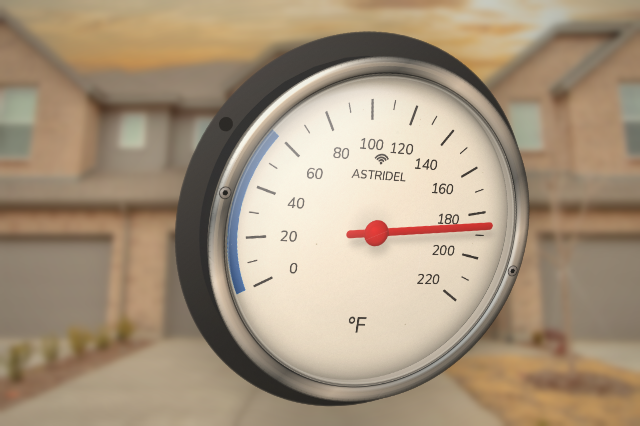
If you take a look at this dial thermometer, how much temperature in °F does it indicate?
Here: 185 °F
